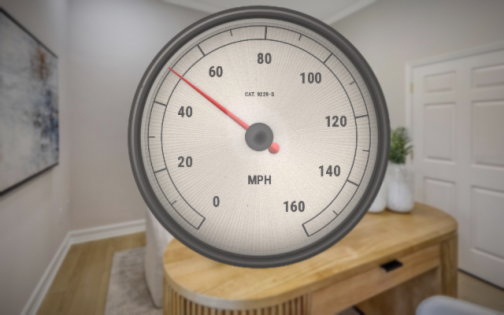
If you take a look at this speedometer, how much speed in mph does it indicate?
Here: 50 mph
